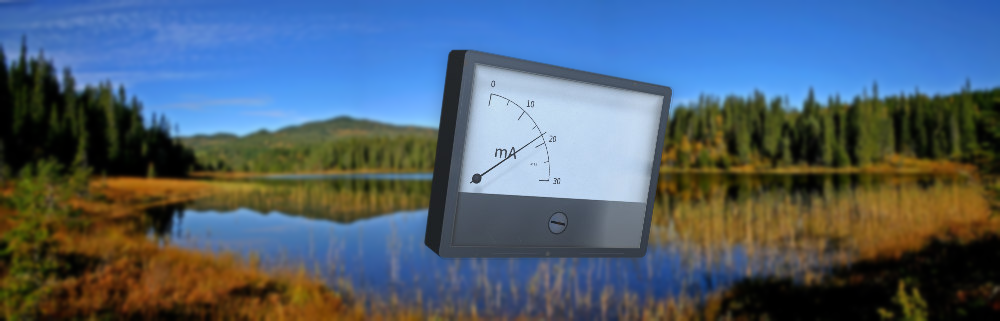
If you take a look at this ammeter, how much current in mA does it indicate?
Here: 17.5 mA
